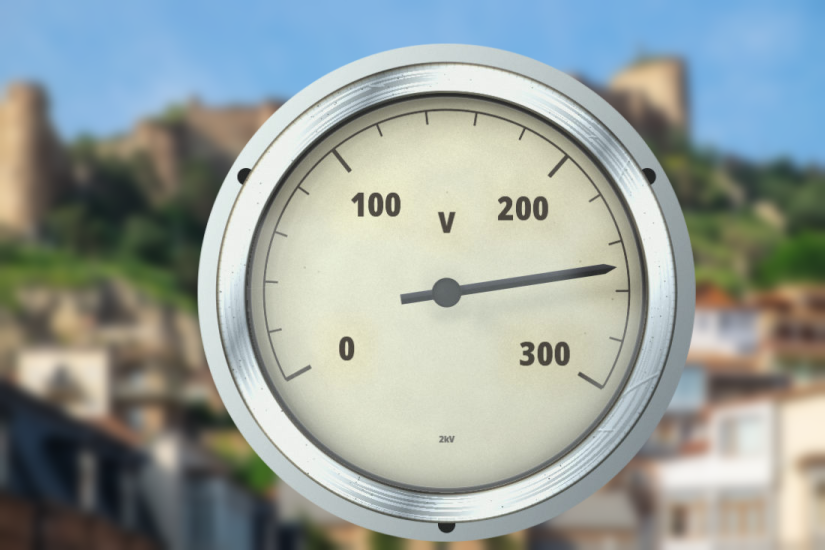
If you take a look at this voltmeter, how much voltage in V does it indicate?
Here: 250 V
